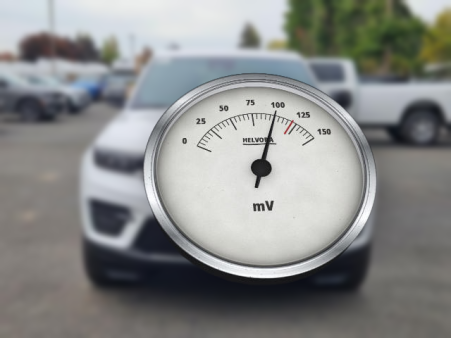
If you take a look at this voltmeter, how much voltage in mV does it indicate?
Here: 100 mV
